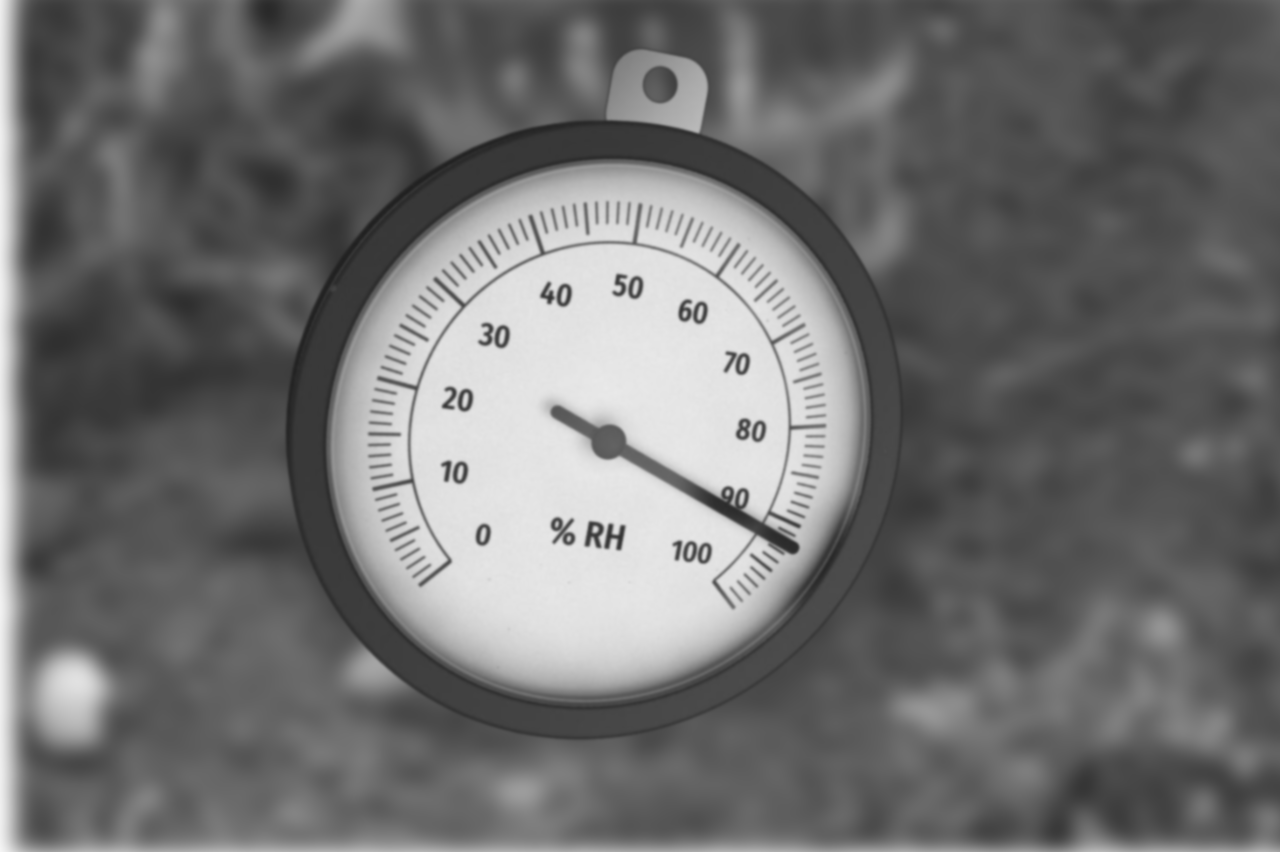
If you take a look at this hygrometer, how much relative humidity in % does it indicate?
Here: 92 %
